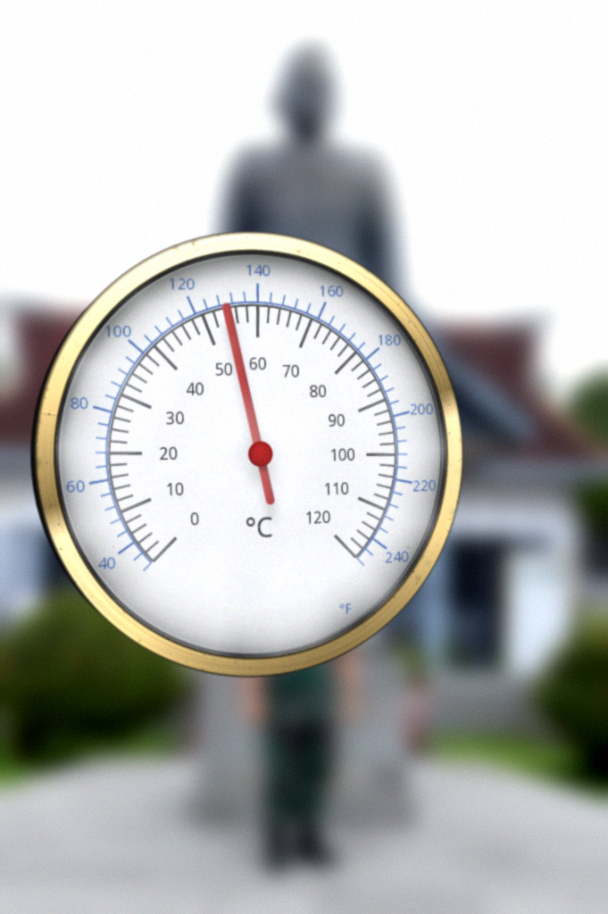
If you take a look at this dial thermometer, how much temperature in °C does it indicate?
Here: 54 °C
